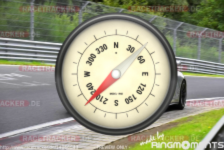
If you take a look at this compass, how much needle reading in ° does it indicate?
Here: 225 °
